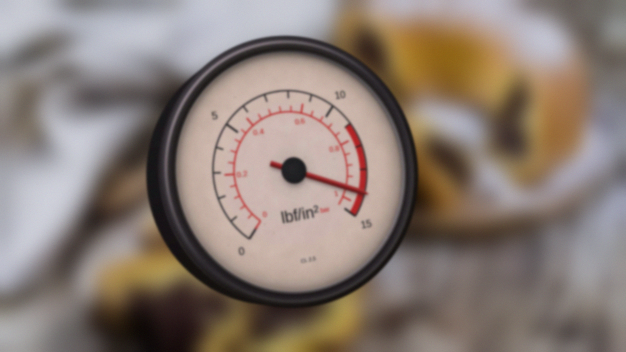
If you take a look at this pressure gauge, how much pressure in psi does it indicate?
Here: 14 psi
